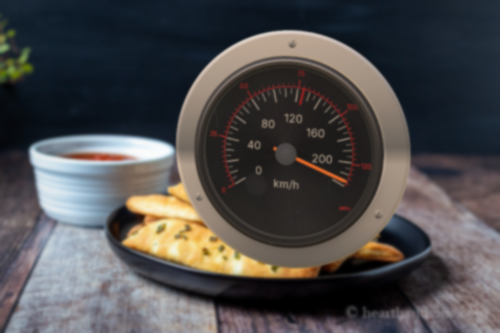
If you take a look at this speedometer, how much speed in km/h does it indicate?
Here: 215 km/h
